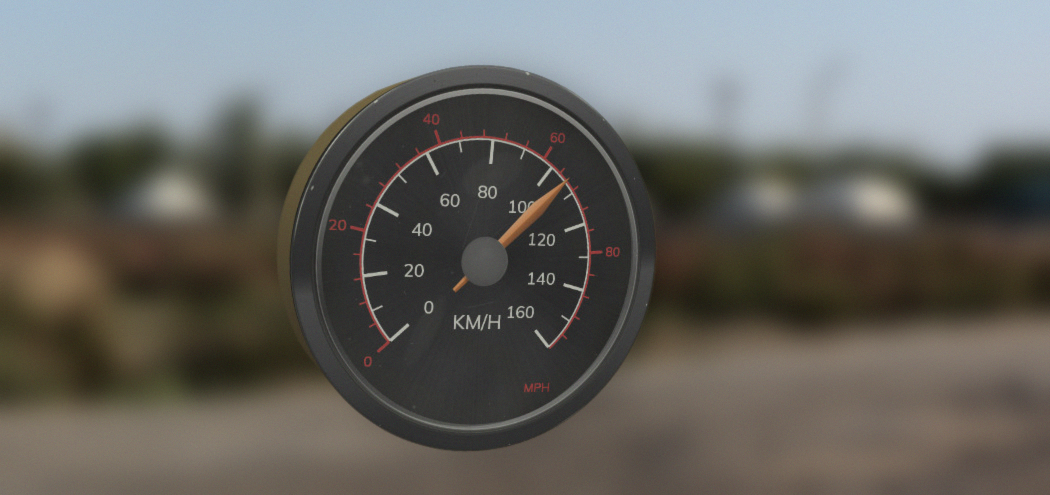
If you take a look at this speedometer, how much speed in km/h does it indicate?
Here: 105 km/h
